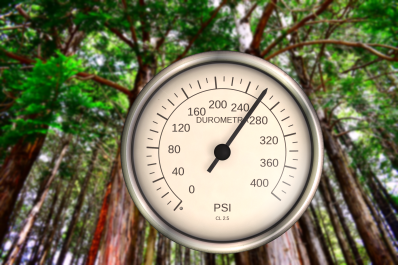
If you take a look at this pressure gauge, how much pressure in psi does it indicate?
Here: 260 psi
